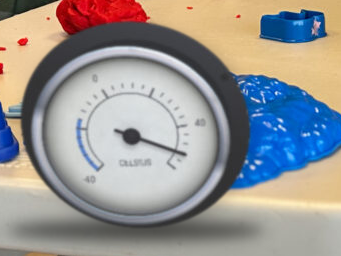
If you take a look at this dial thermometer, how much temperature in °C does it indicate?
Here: 52 °C
